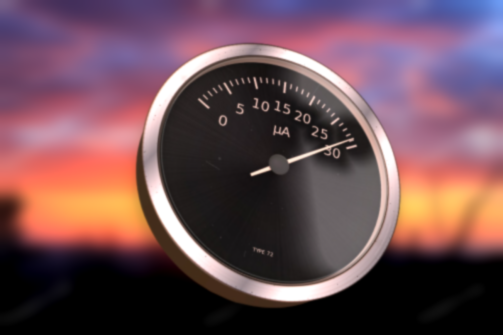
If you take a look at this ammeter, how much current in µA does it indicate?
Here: 29 µA
